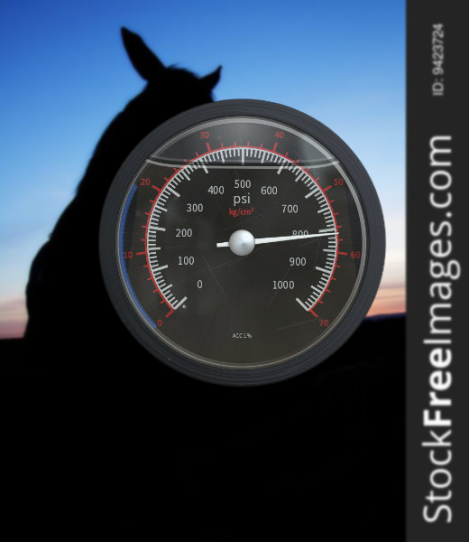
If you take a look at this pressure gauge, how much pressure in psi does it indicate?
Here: 810 psi
